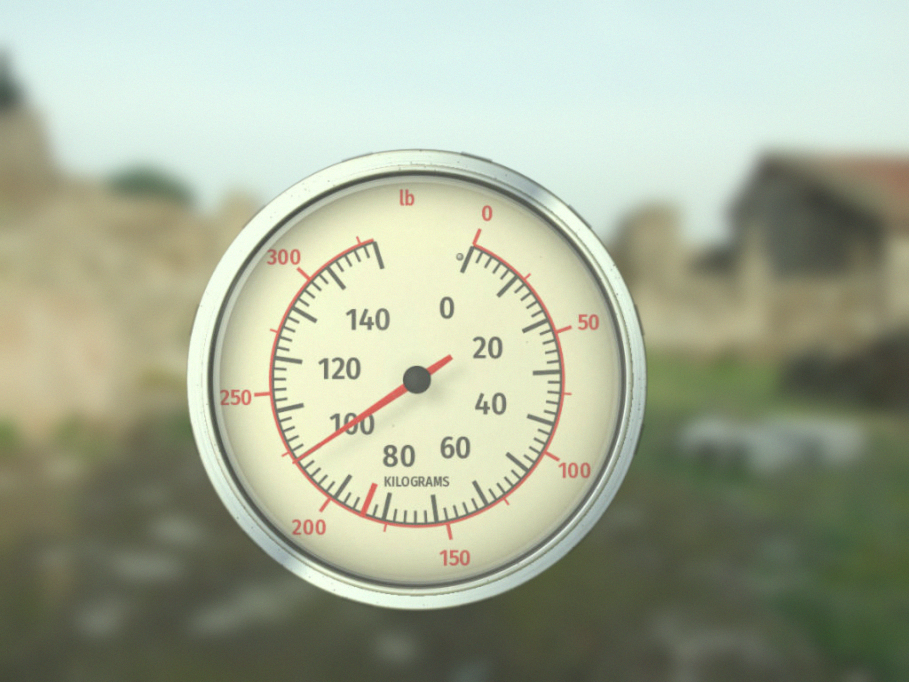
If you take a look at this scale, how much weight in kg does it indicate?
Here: 100 kg
